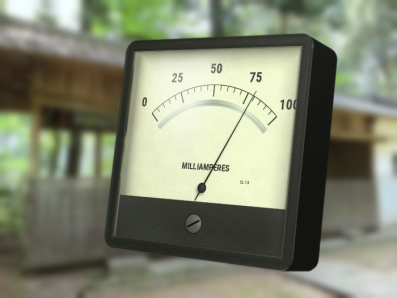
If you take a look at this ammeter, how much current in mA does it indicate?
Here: 80 mA
